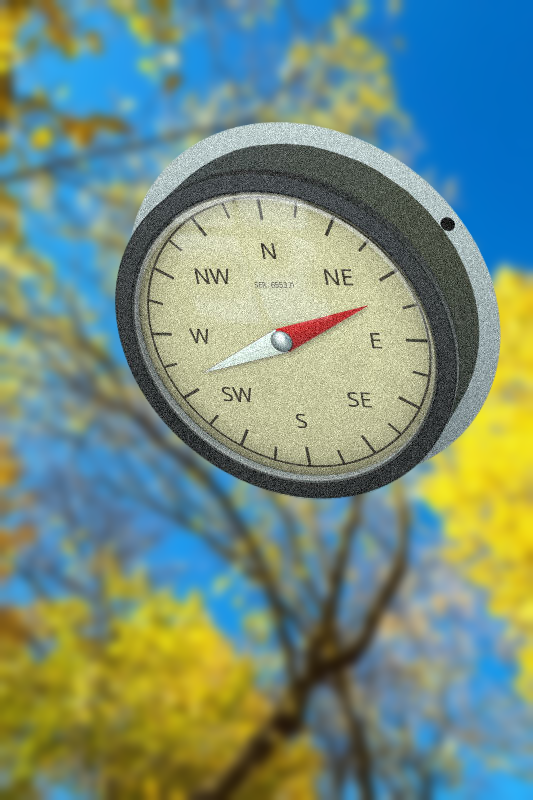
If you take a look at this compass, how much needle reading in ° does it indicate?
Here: 67.5 °
